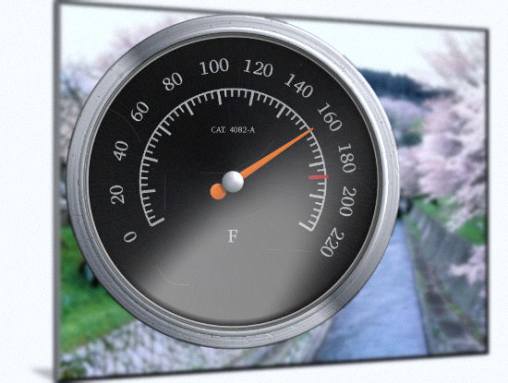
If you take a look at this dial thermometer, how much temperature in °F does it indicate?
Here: 160 °F
